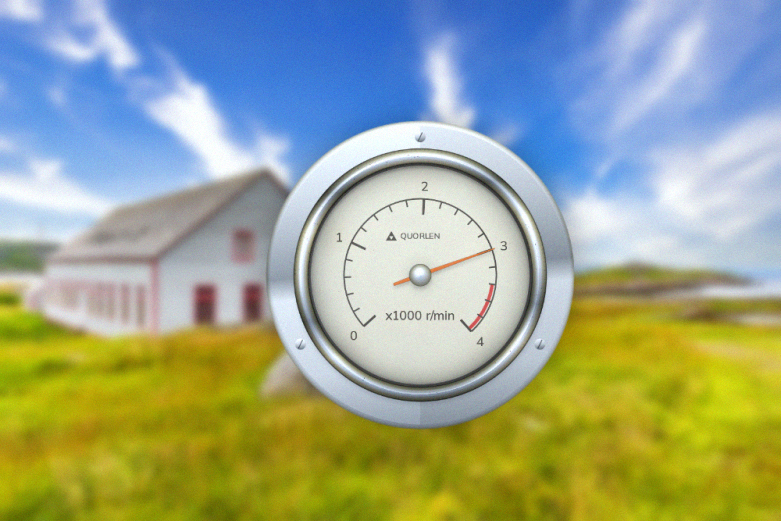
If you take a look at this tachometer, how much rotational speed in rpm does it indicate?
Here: 3000 rpm
